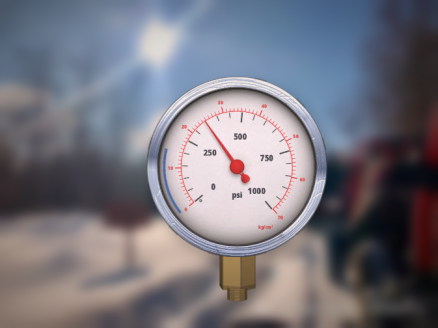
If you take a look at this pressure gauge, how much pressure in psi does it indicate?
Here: 350 psi
